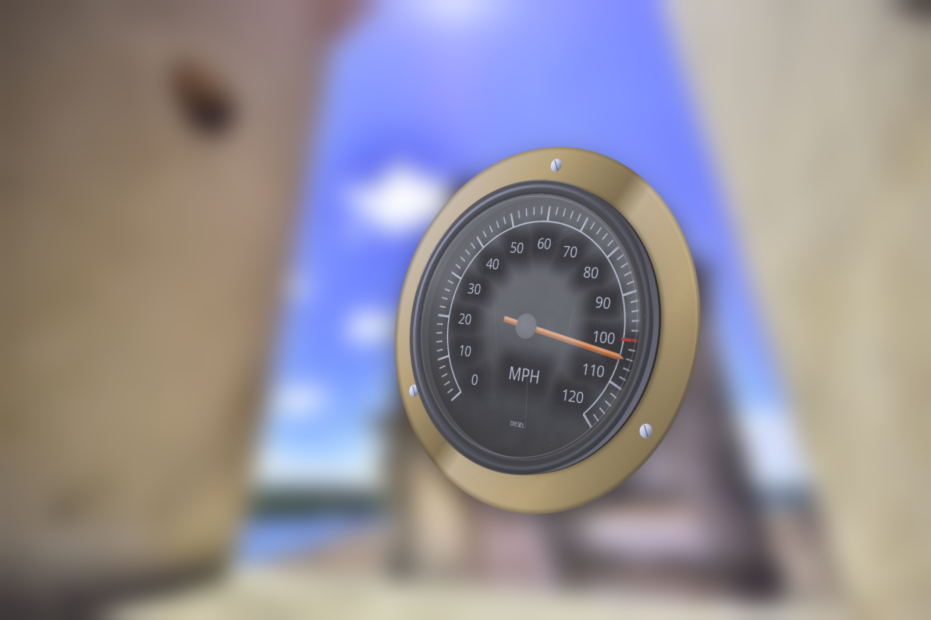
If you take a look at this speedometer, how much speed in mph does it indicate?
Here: 104 mph
